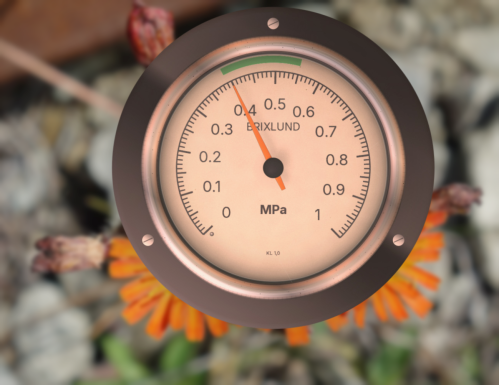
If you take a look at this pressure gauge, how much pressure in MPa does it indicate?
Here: 0.4 MPa
